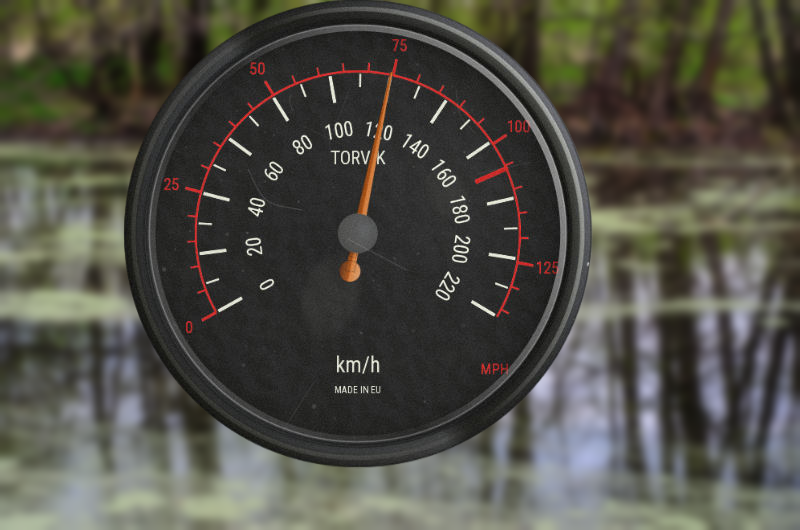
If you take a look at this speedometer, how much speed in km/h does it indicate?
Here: 120 km/h
